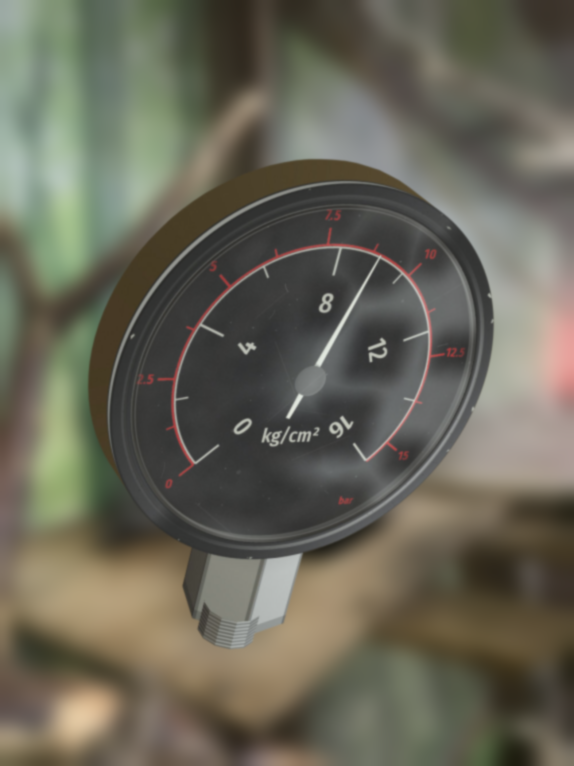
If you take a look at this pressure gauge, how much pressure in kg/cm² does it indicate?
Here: 9 kg/cm²
